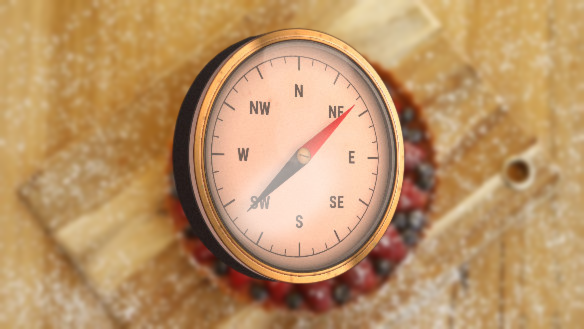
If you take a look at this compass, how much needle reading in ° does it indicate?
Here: 50 °
